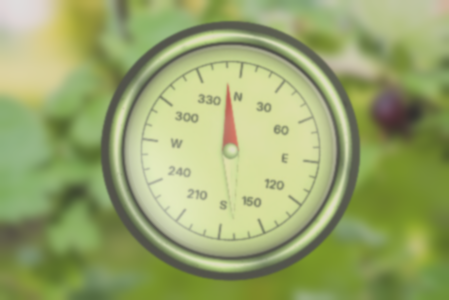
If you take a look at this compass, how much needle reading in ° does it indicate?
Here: 350 °
